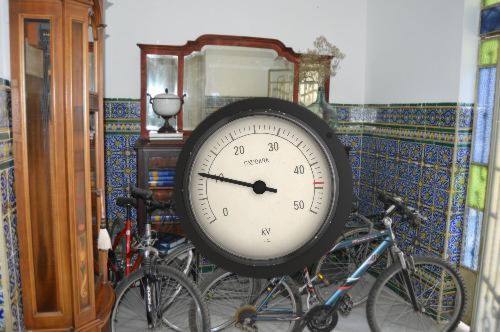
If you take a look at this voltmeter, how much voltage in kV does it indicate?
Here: 10 kV
